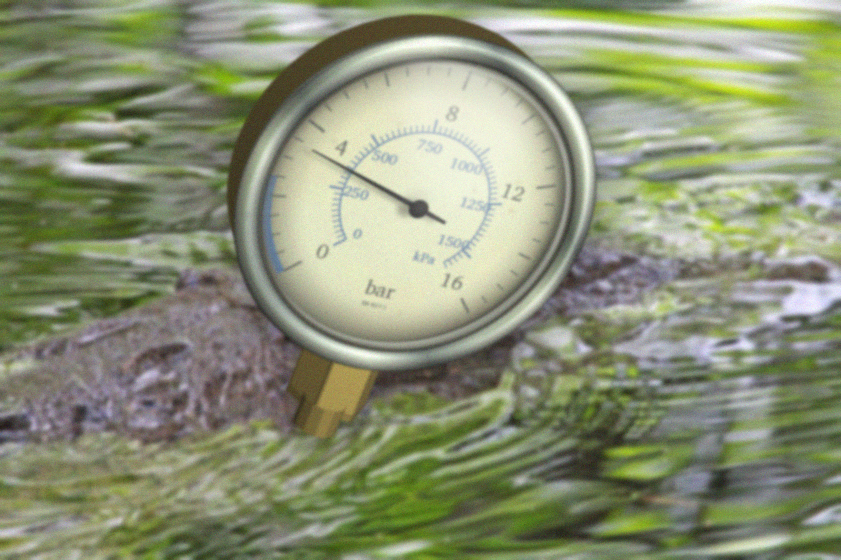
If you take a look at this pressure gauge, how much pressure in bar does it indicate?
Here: 3.5 bar
